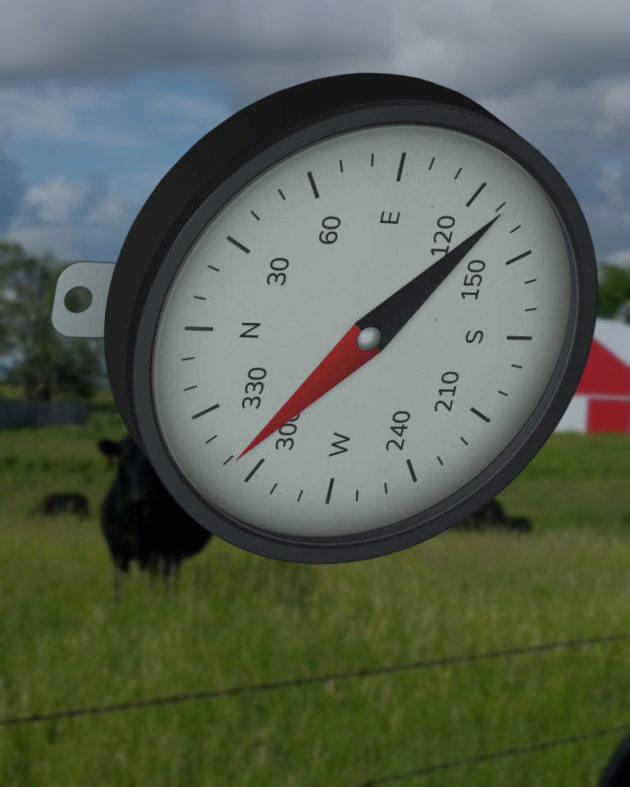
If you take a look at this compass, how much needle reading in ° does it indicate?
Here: 310 °
